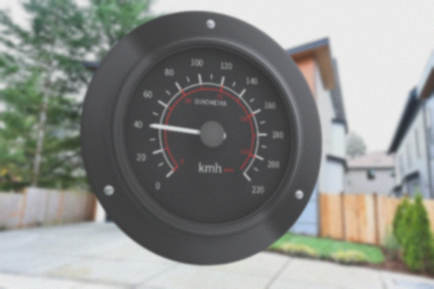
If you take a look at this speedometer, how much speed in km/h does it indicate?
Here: 40 km/h
